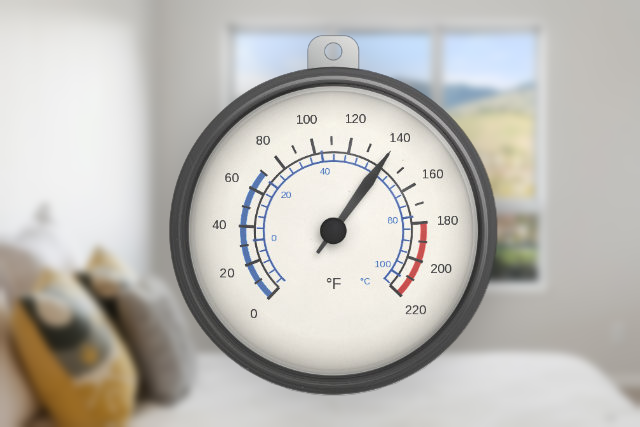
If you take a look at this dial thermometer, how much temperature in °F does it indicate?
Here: 140 °F
